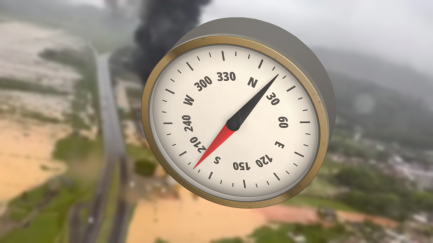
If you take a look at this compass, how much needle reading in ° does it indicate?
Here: 195 °
